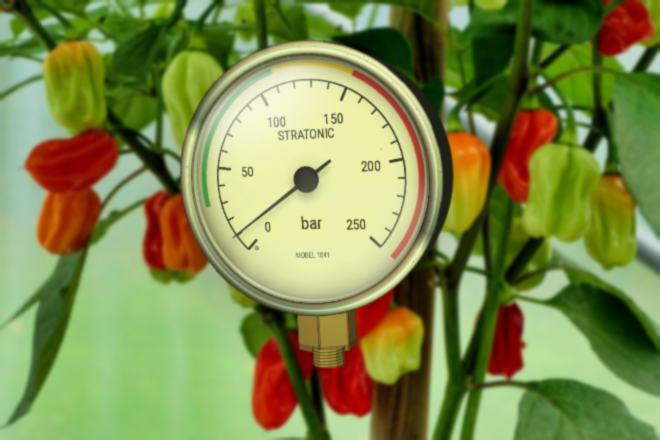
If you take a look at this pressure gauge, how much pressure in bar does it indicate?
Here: 10 bar
